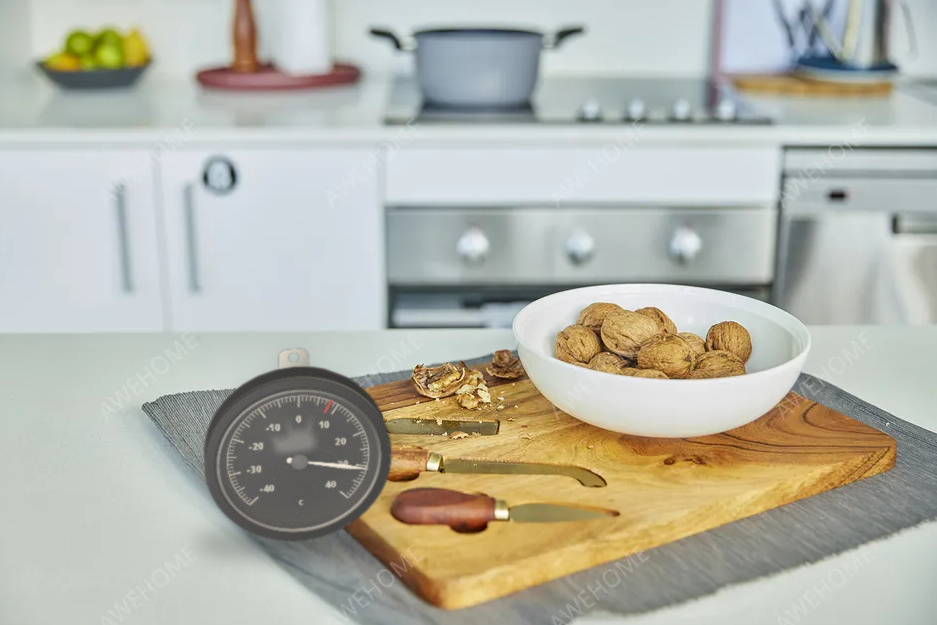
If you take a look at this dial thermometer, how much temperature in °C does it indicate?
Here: 30 °C
